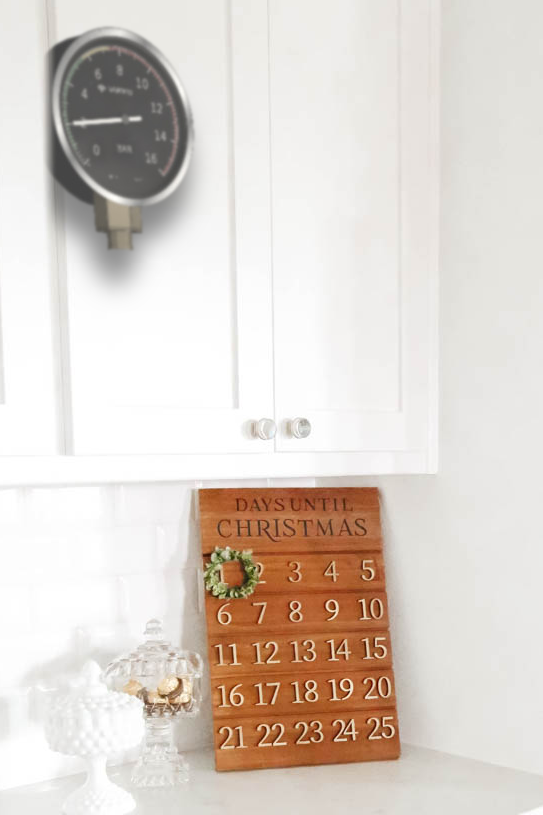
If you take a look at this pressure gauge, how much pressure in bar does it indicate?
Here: 2 bar
